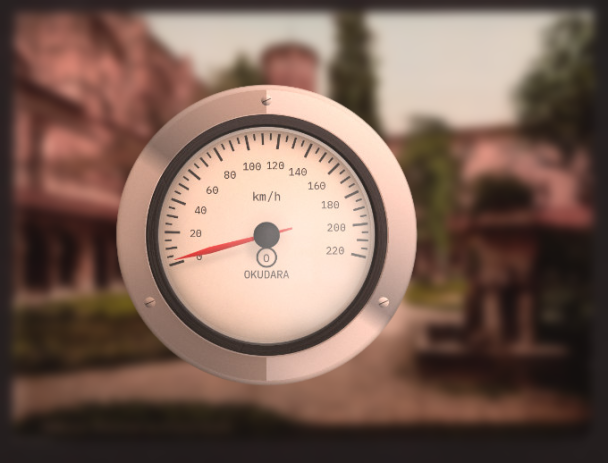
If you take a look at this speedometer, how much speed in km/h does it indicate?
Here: 2.5 km/h
